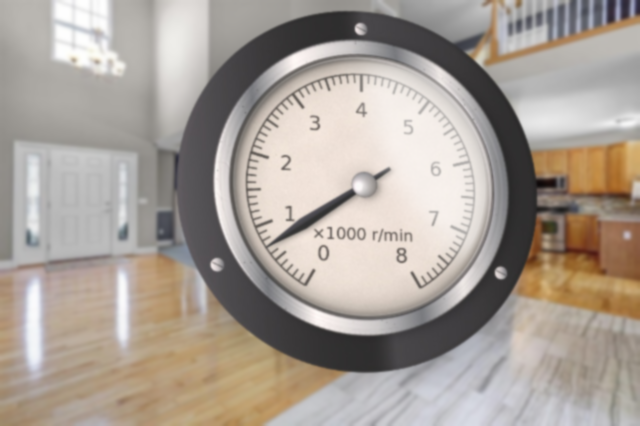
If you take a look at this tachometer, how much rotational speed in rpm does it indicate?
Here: 700 rpm
